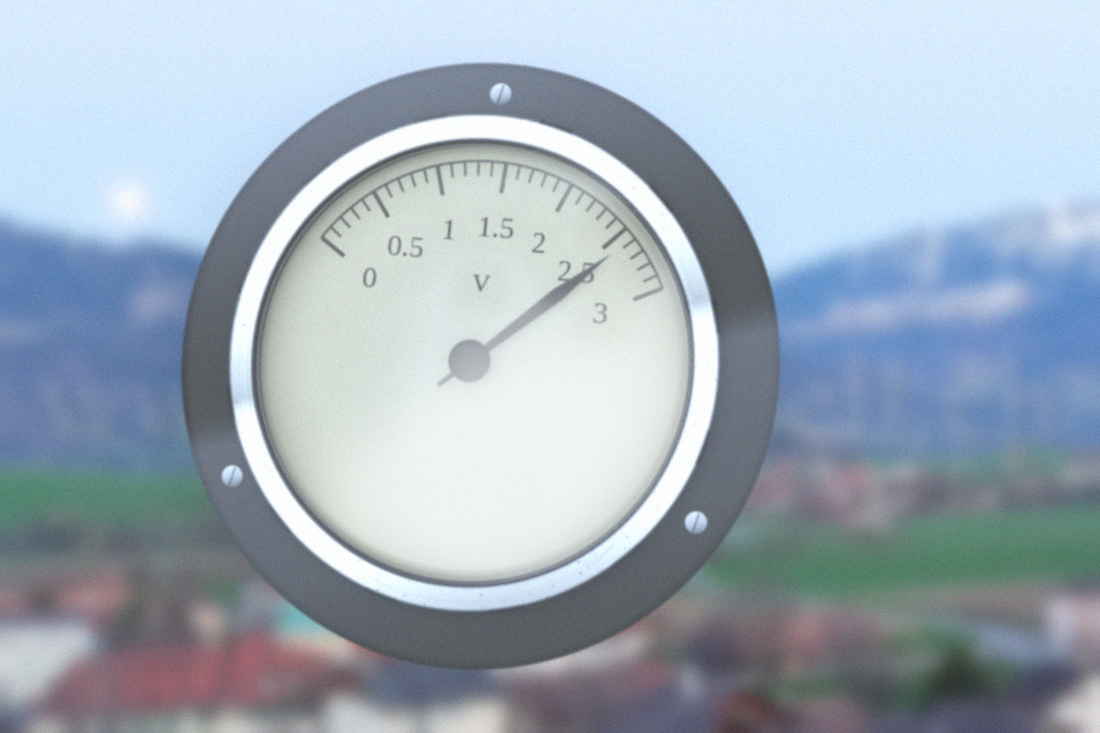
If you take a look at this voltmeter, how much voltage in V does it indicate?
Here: 2.6 V
